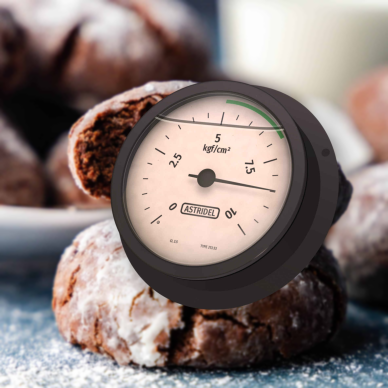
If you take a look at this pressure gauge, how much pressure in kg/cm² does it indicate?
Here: 8.5 kg/cm²
